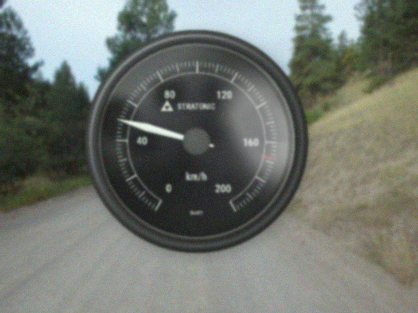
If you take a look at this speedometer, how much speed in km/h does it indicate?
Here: 50 km/h
